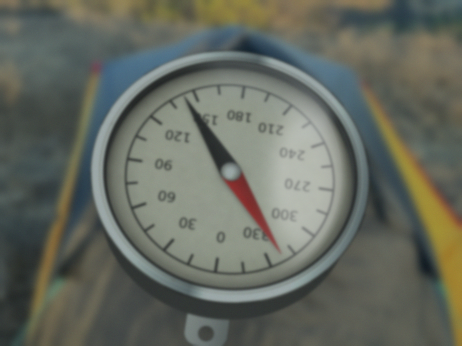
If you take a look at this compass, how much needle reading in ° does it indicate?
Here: 322.5 °
